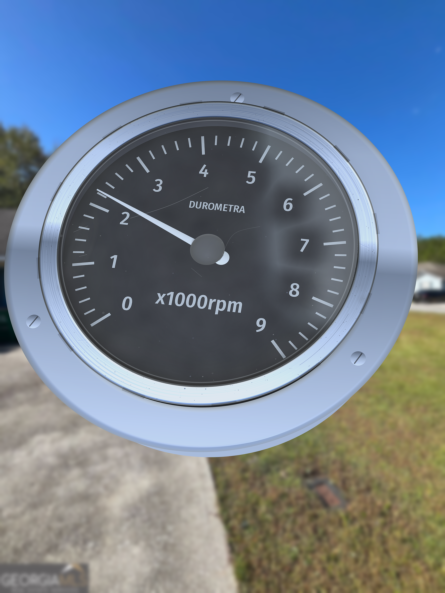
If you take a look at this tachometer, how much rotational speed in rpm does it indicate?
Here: 2200 rpm
